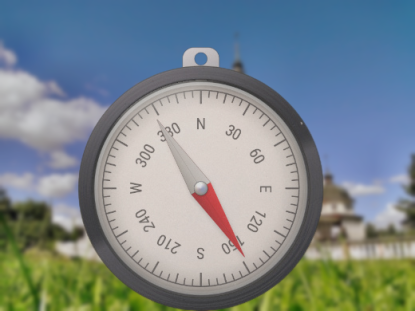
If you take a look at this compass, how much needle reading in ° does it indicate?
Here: 147.5 °
